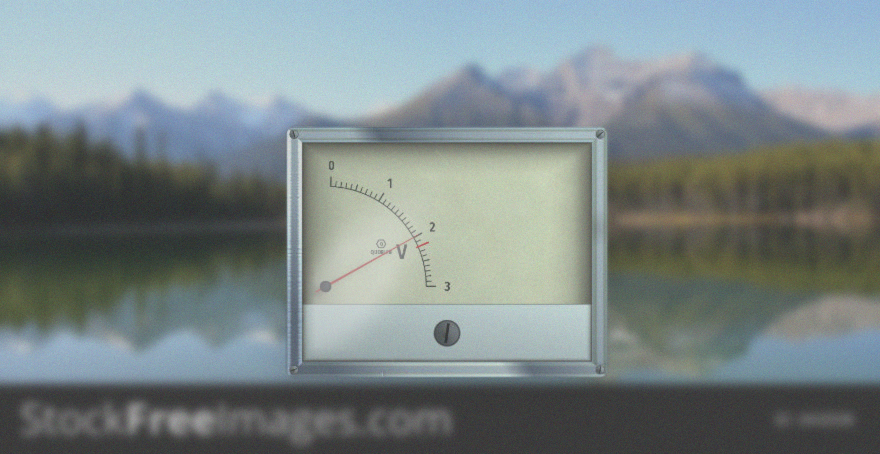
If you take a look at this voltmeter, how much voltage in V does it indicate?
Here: 2 V
